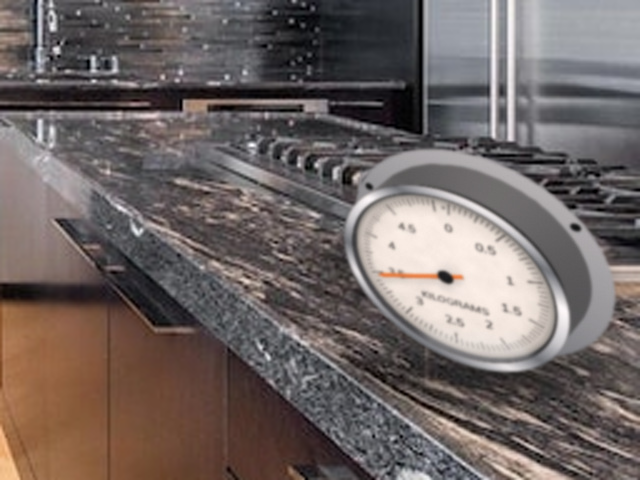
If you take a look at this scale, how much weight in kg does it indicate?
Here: 3.5 kg
